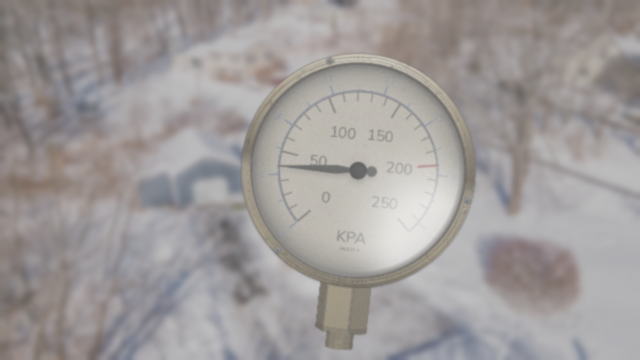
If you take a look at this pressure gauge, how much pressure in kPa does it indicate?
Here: 40 kPa
